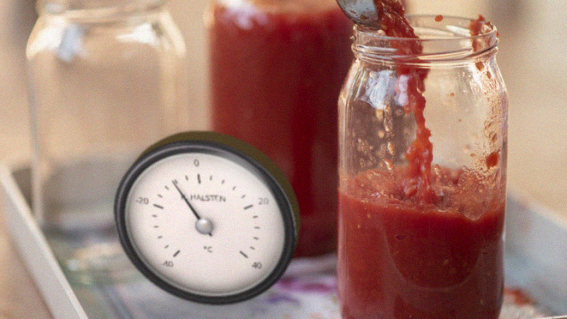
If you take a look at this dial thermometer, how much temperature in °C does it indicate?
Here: -8 °C
